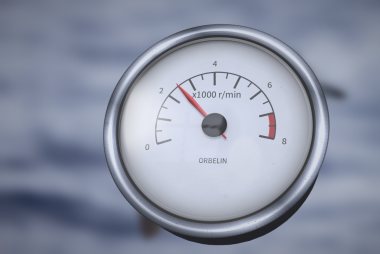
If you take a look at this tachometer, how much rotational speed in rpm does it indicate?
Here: 2500 rpm
